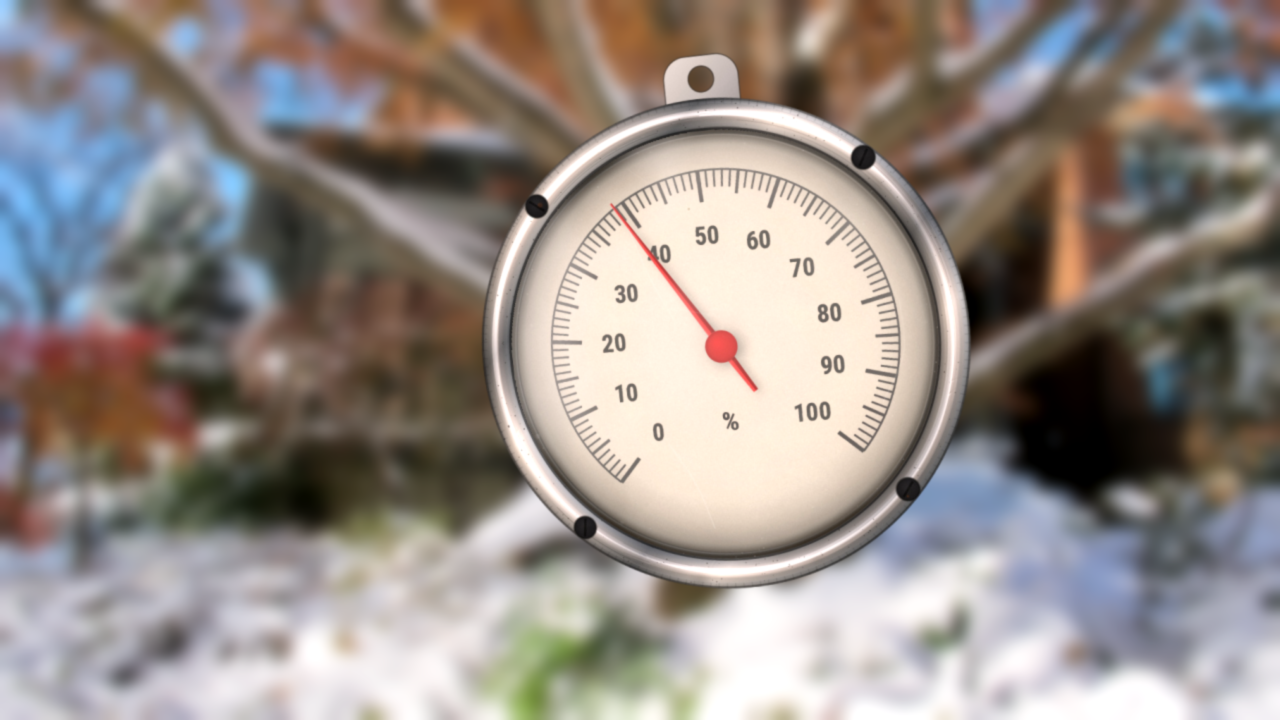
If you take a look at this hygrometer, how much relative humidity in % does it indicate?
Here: 39 %
